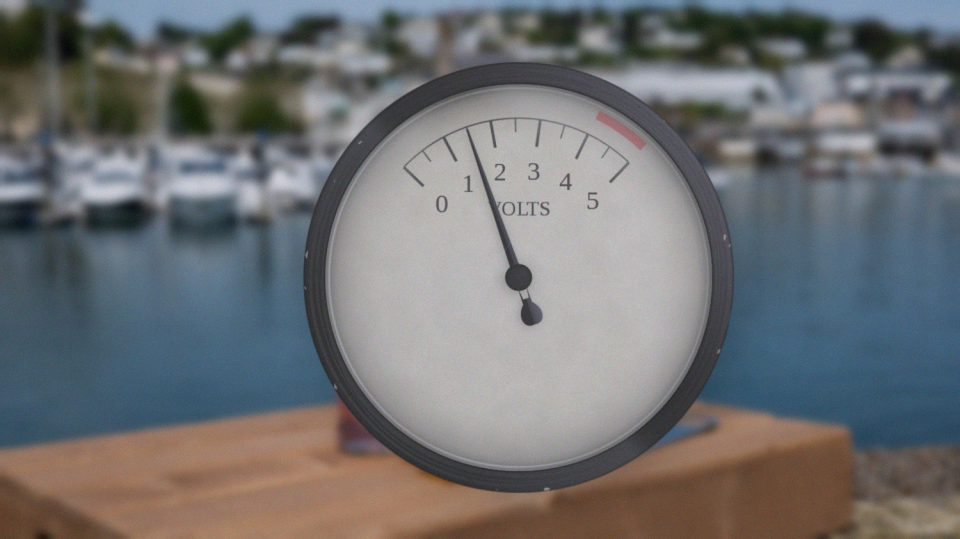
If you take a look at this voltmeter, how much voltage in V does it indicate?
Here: 1.5 V
